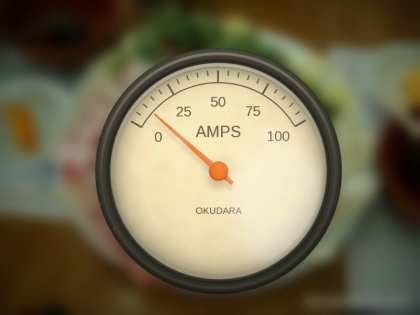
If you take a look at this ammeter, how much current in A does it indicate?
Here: 10 A
